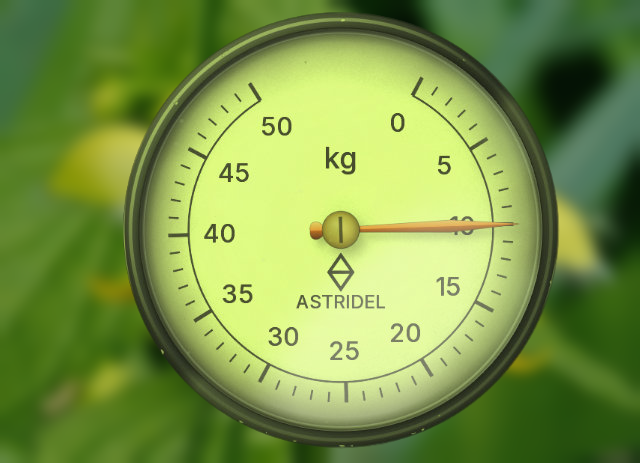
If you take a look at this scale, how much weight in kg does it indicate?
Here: 10 kg
